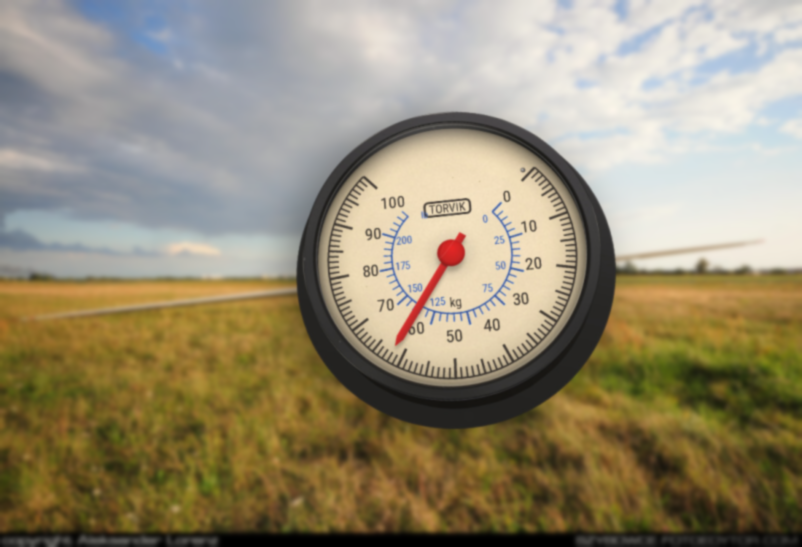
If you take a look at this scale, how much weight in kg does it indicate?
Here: 62 kg
